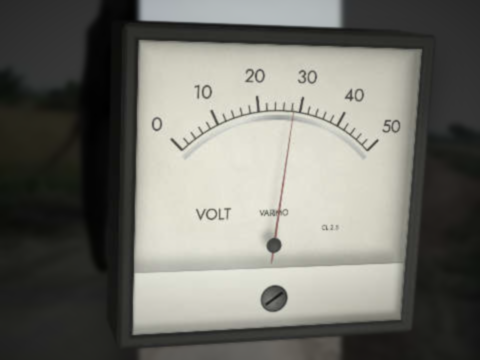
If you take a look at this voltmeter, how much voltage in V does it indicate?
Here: 28 V
